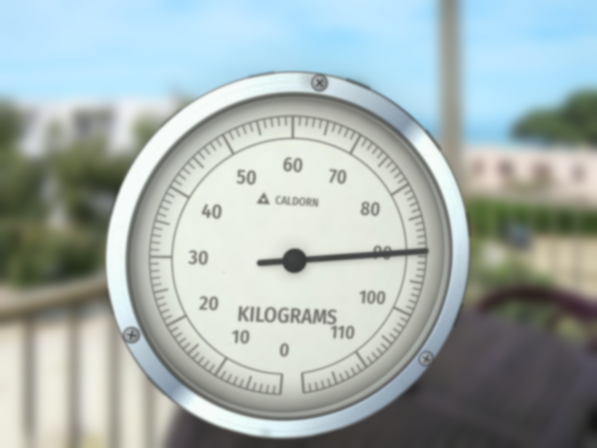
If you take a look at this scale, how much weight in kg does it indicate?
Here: 90 kg
